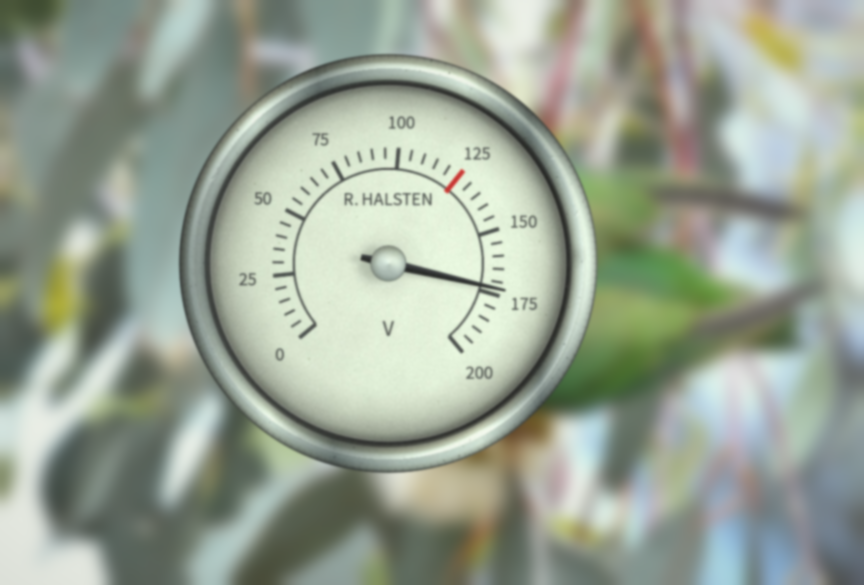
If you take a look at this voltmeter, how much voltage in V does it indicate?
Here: 172.5 V
